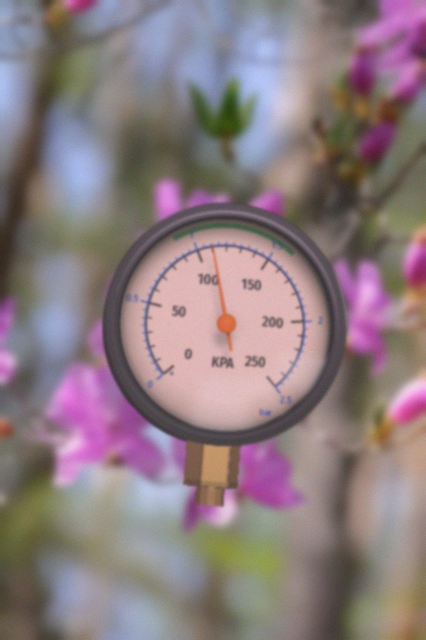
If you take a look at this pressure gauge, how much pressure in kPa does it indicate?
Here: 110 kPa
